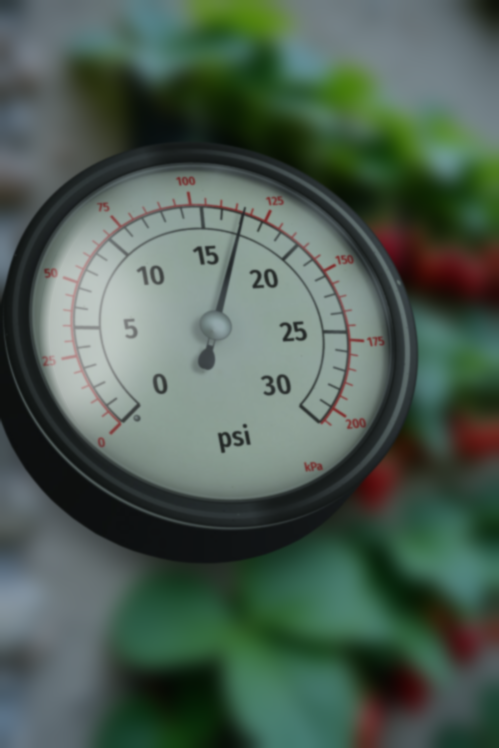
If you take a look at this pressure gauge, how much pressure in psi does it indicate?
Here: 17 psi
